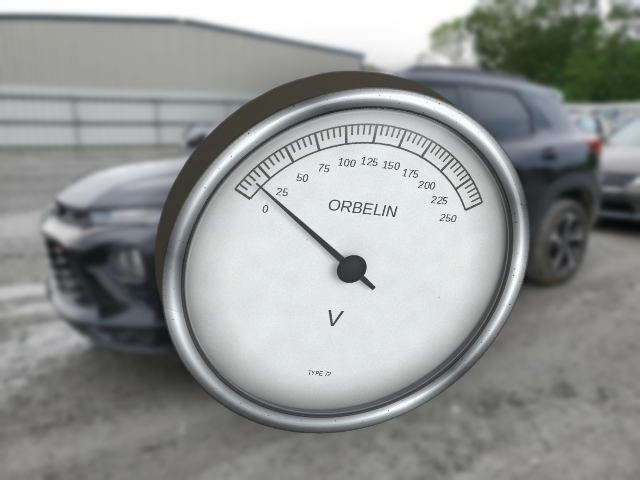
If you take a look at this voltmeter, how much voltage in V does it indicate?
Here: 15 V
